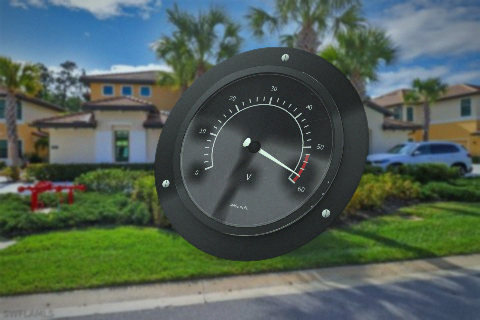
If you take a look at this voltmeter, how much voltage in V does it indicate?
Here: 58 V
